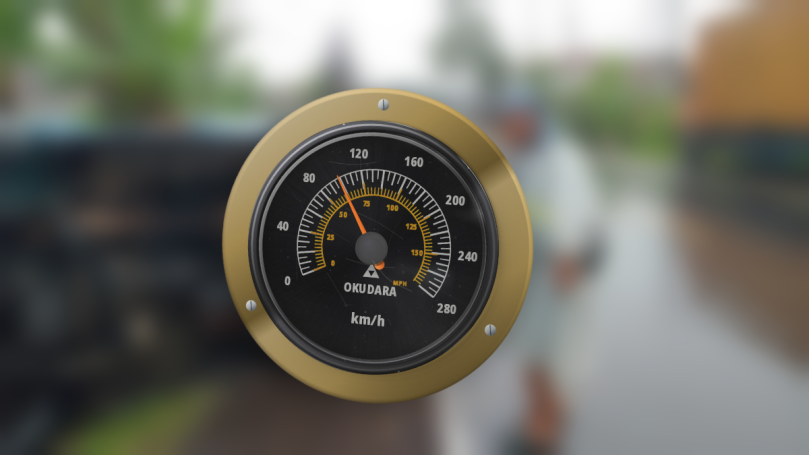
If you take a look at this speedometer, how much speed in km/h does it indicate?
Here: 100 km/h
